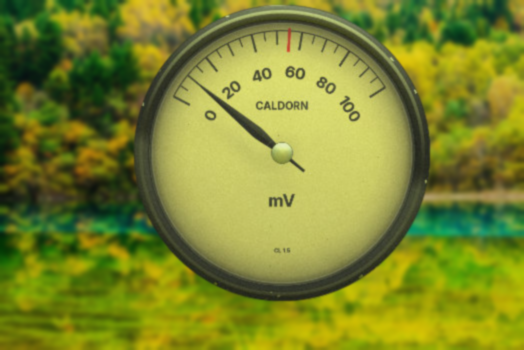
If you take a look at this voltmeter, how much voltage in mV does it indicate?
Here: 10 mV
